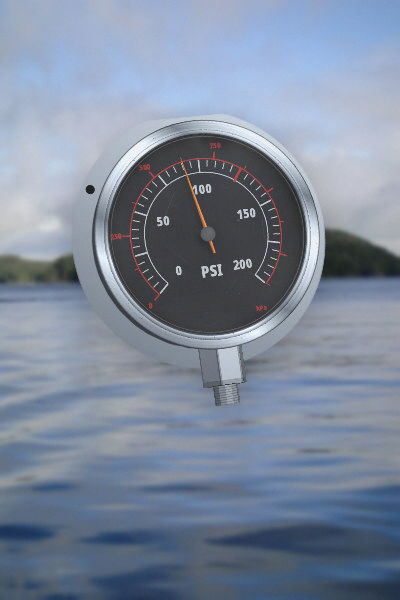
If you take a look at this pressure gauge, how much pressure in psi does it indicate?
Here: 90 psi
